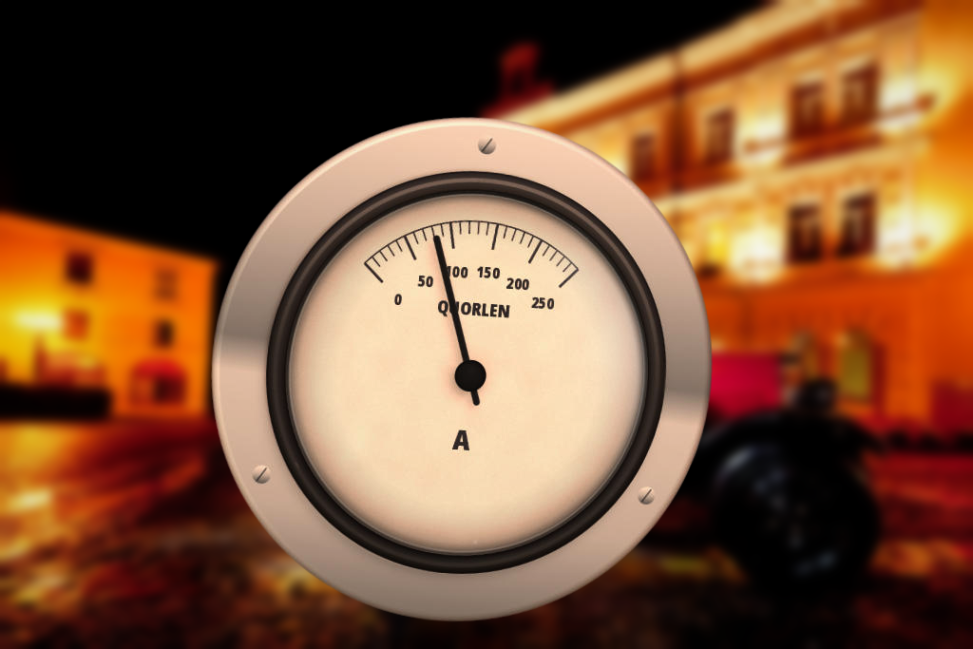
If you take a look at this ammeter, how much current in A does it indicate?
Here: 80 A
